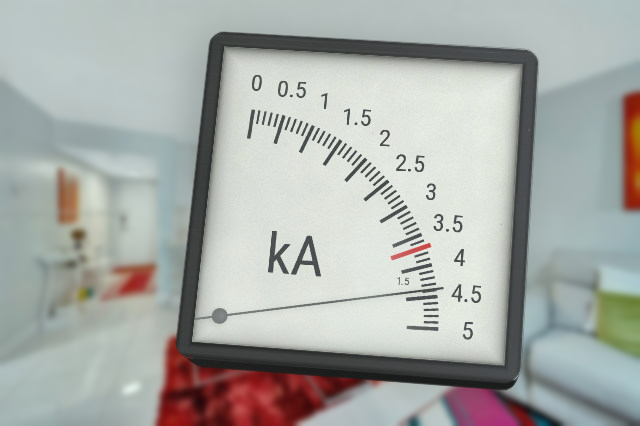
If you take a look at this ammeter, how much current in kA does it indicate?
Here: 4.4 kA
